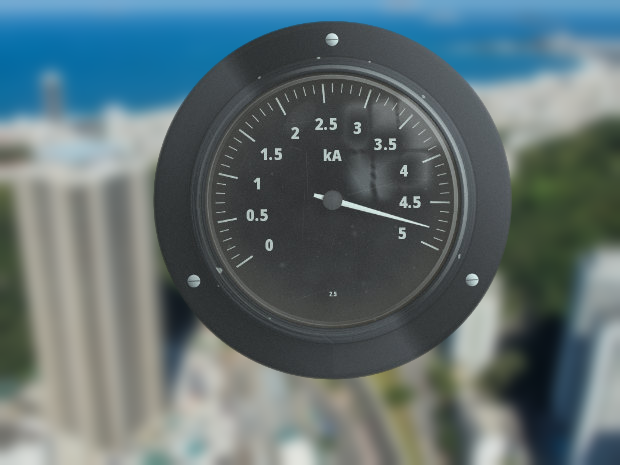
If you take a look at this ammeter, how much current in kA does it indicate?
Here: 4.8 kA
